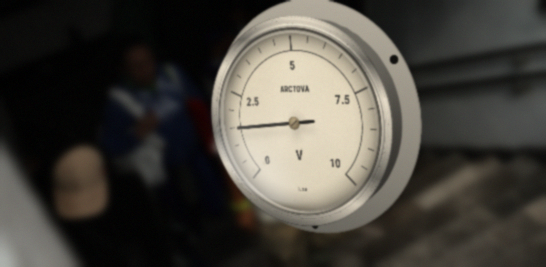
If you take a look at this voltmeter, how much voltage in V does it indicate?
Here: 1.5 V
